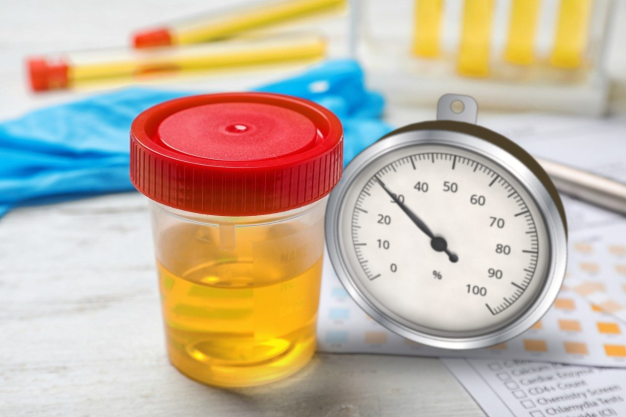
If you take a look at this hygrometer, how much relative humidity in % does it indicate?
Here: 30 %
